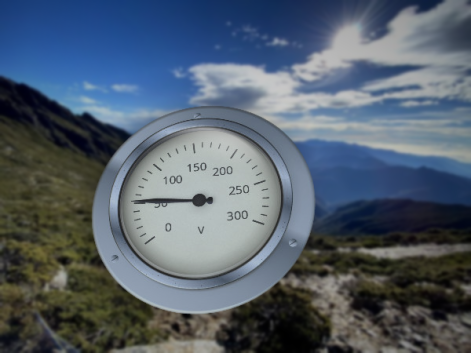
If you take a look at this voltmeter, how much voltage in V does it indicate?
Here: 50 V
